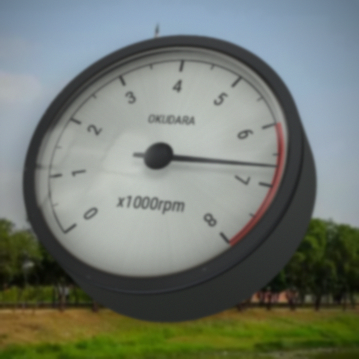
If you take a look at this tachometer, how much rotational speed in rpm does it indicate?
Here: 6750 rpm
